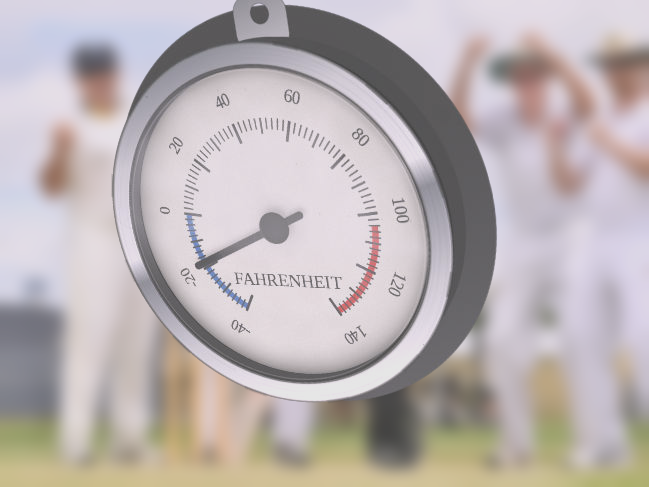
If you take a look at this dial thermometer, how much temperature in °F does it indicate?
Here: -18 °F
